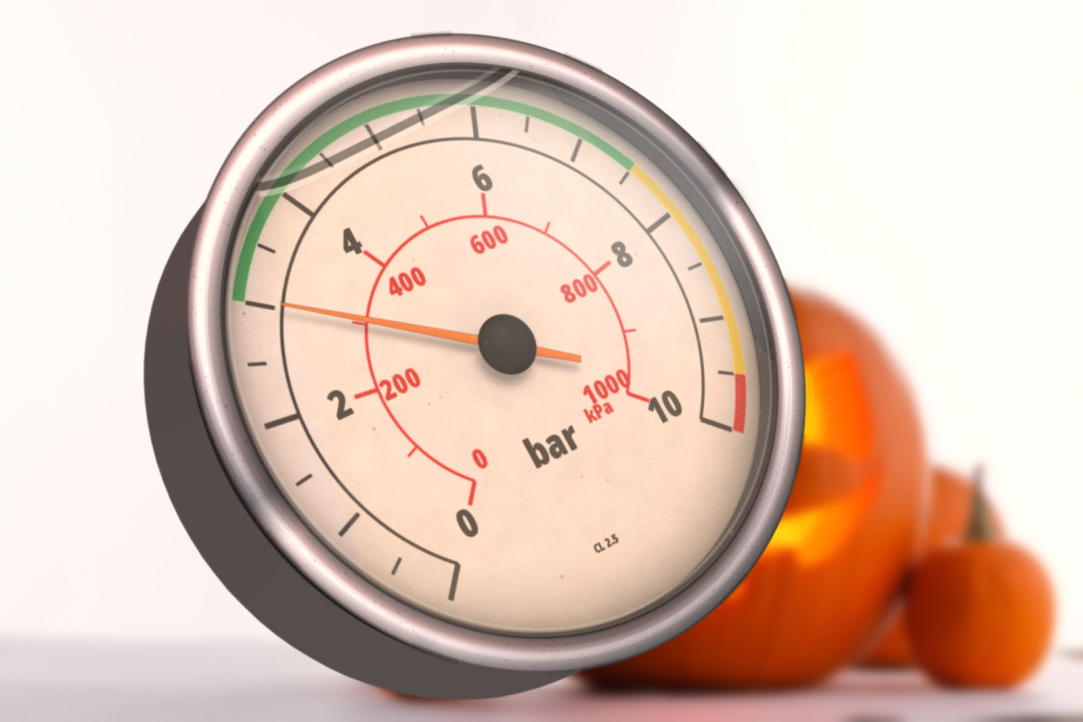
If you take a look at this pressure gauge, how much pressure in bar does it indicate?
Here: 3 bar
